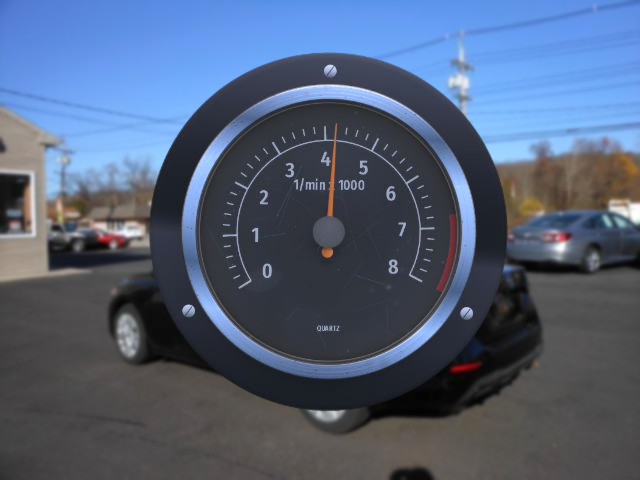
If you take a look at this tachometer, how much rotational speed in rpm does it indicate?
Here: 4200 rpm
